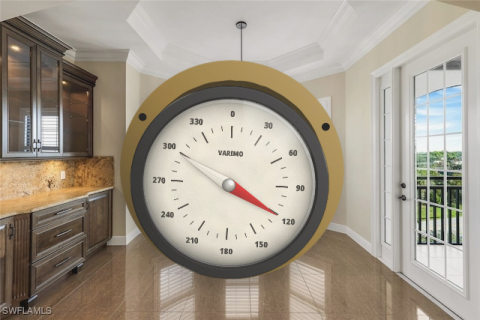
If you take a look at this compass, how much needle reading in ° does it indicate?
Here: 120 °
